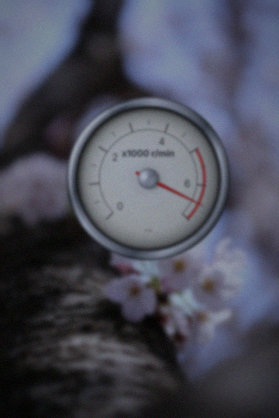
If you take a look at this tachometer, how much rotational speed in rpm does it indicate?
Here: 6500 rpm
